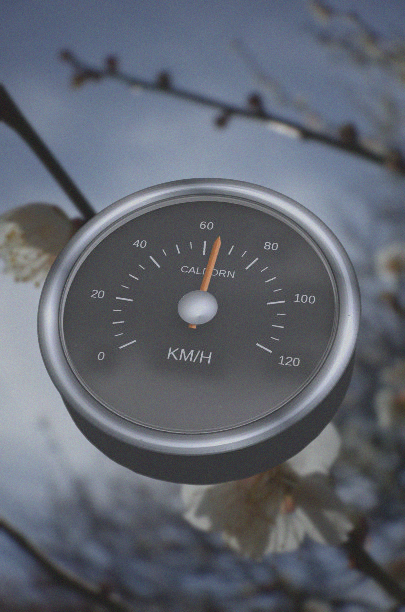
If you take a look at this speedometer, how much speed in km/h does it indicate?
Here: 65 km/h
